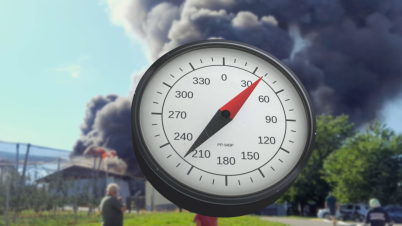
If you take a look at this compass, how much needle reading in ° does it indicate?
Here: 40 °
